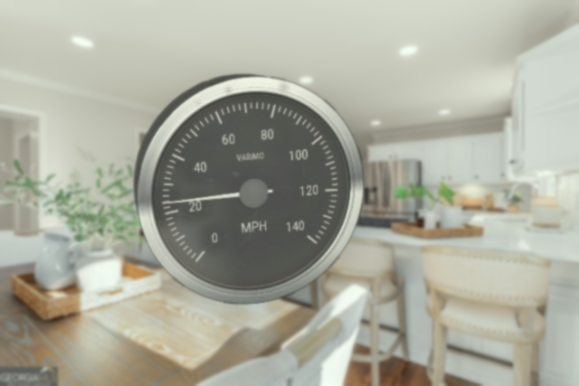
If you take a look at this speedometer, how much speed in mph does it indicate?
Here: 24 mph
